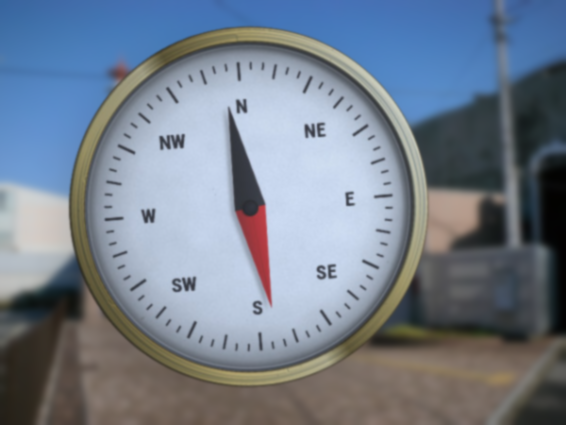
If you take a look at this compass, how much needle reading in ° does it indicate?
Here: 172.5 °
